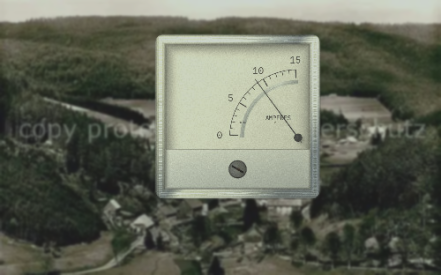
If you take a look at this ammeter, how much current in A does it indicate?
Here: 9 A
